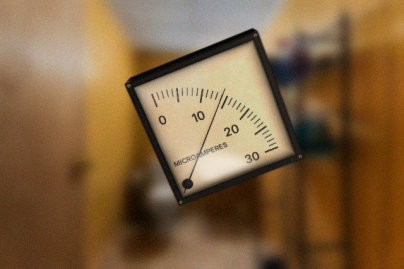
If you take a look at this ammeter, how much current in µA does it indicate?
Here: 14 µA
